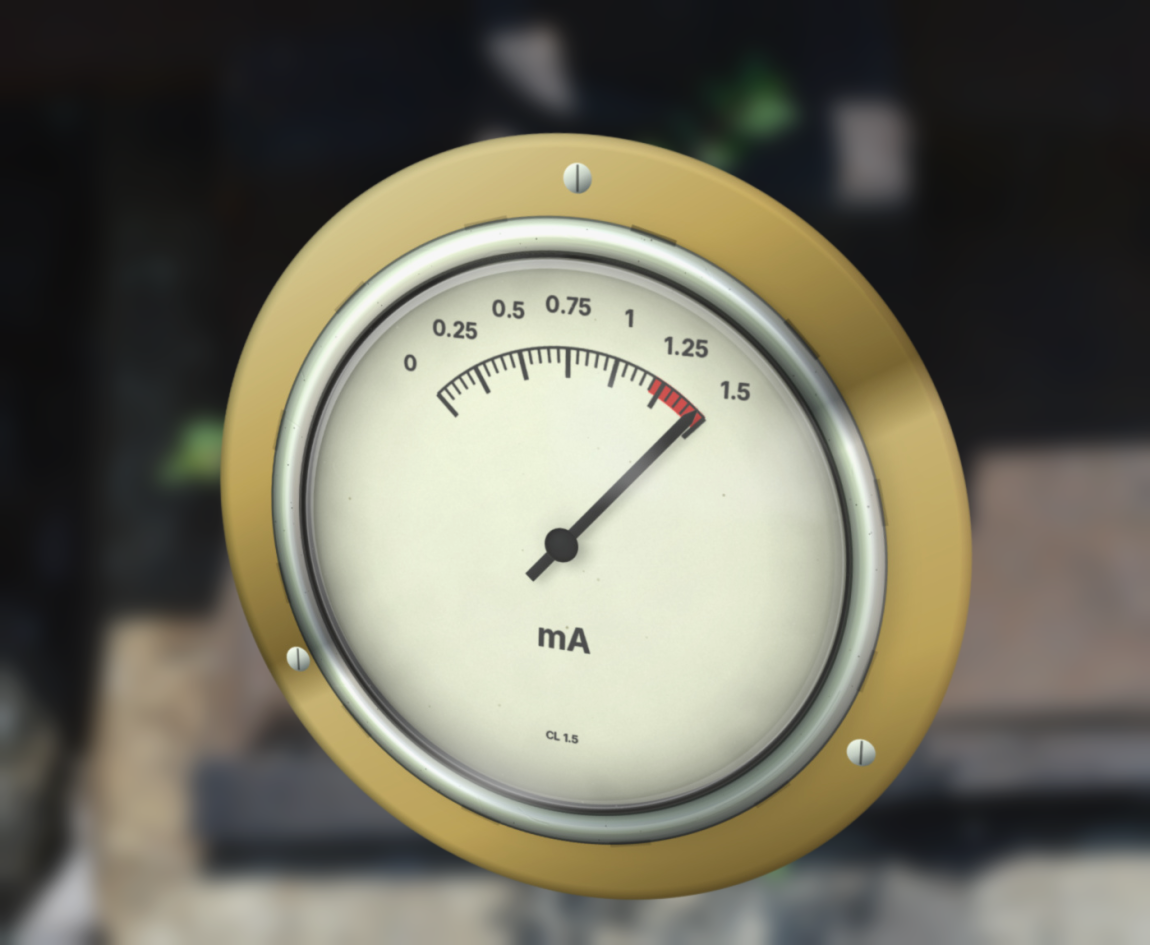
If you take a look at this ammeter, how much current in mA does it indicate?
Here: 1.45 mA
